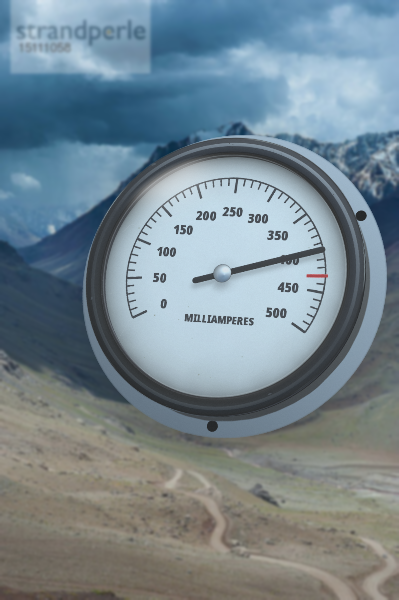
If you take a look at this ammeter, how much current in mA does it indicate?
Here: 400 mA
